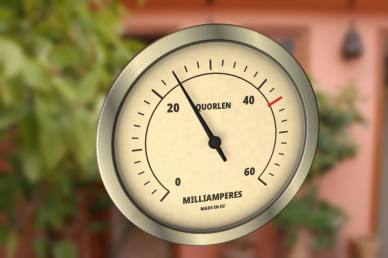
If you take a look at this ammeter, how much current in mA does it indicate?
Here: 24 mA
